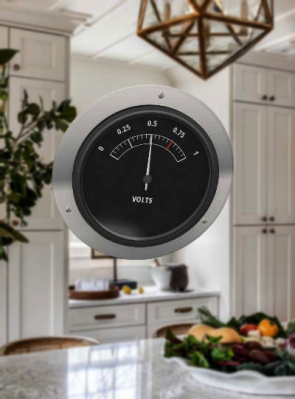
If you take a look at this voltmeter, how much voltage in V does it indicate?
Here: 0.5 V
